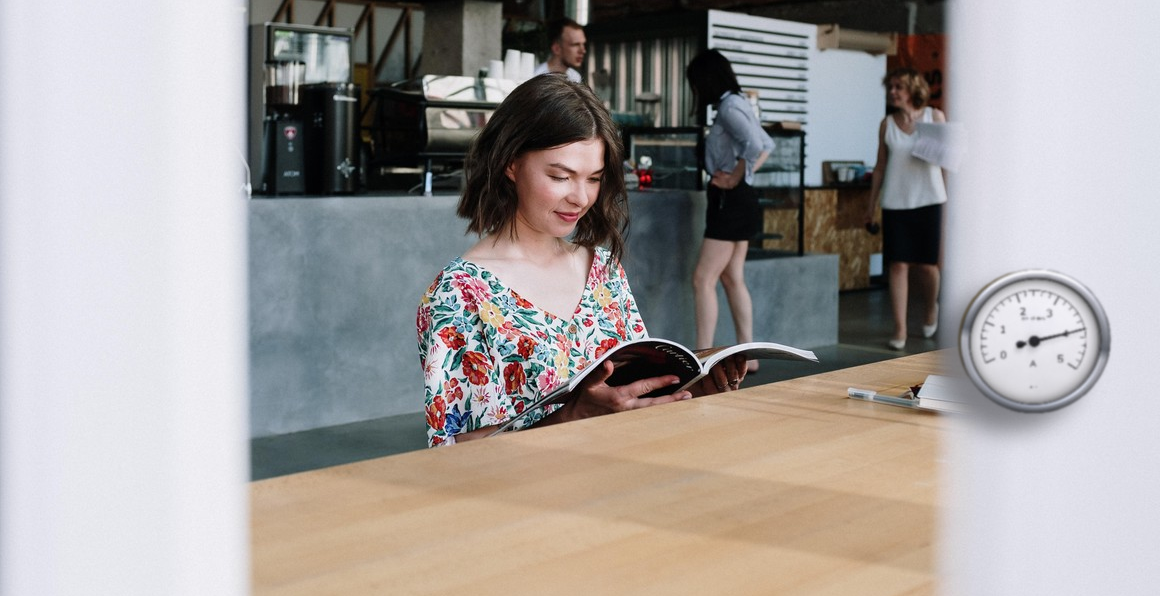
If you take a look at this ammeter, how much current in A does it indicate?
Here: 4 A
